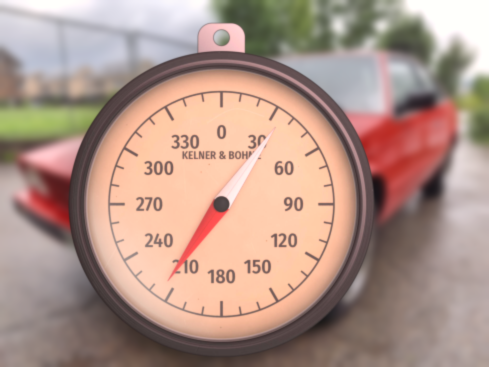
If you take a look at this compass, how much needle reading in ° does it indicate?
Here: 215 °
